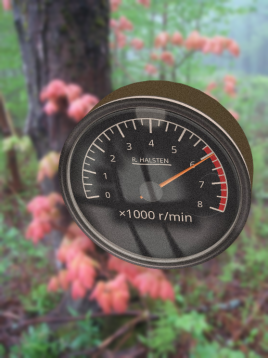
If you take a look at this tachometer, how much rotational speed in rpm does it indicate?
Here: 6000 rpm
